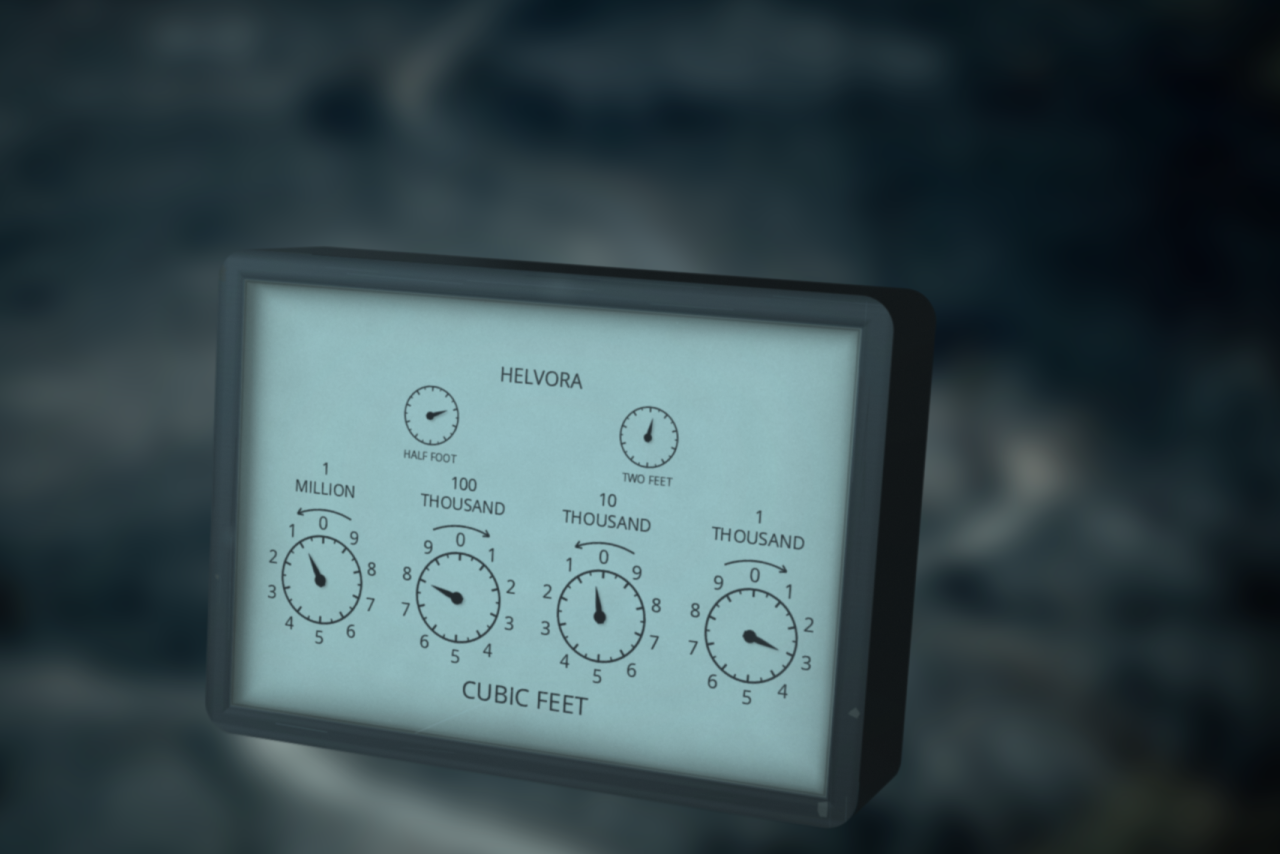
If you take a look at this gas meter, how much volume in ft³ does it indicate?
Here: 80300 ft³
